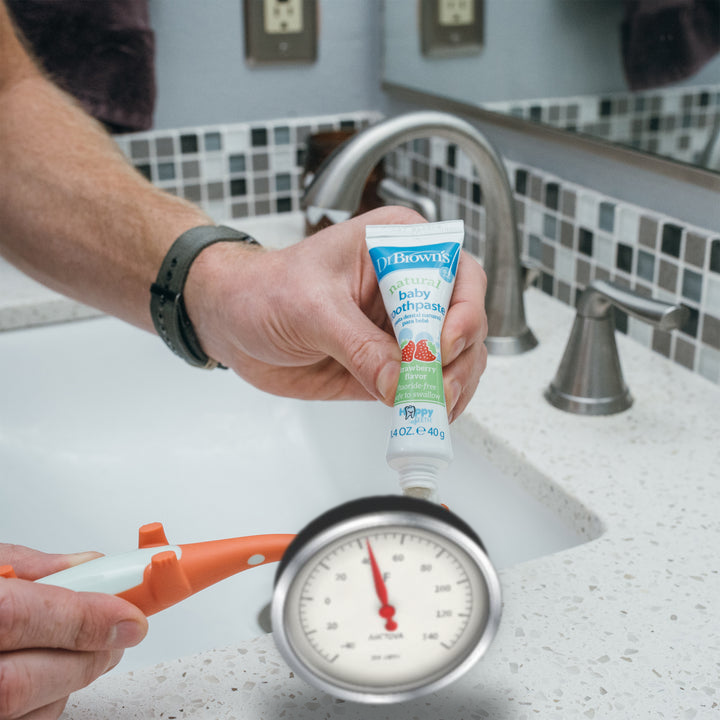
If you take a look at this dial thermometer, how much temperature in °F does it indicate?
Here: 44 °F
